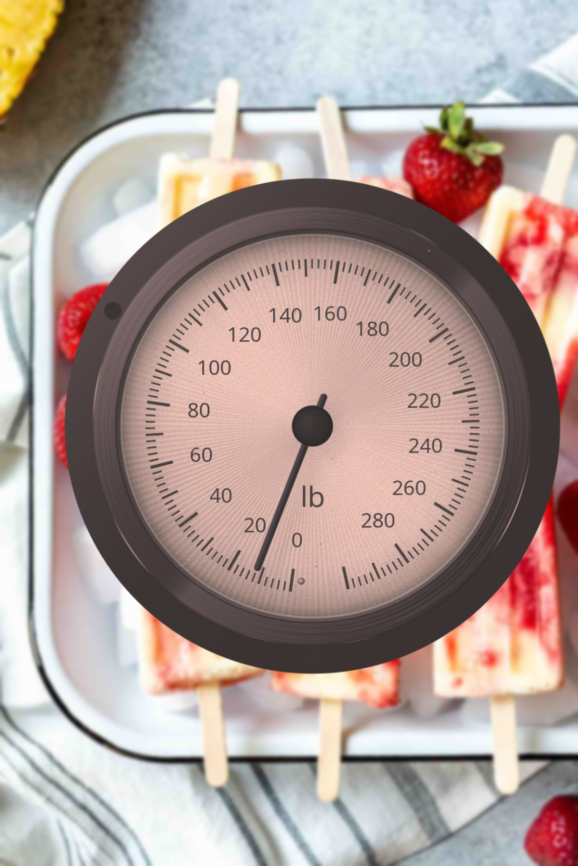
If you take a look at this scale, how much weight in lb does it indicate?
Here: 12 lb
